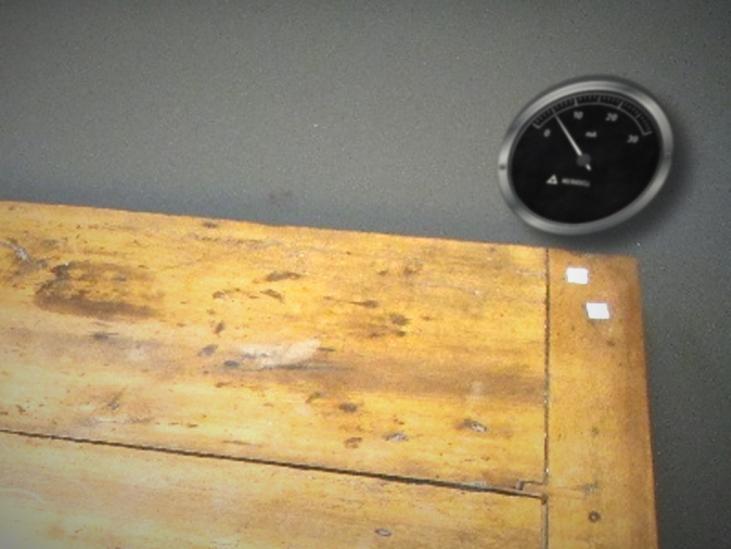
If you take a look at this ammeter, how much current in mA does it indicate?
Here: 5 mA
